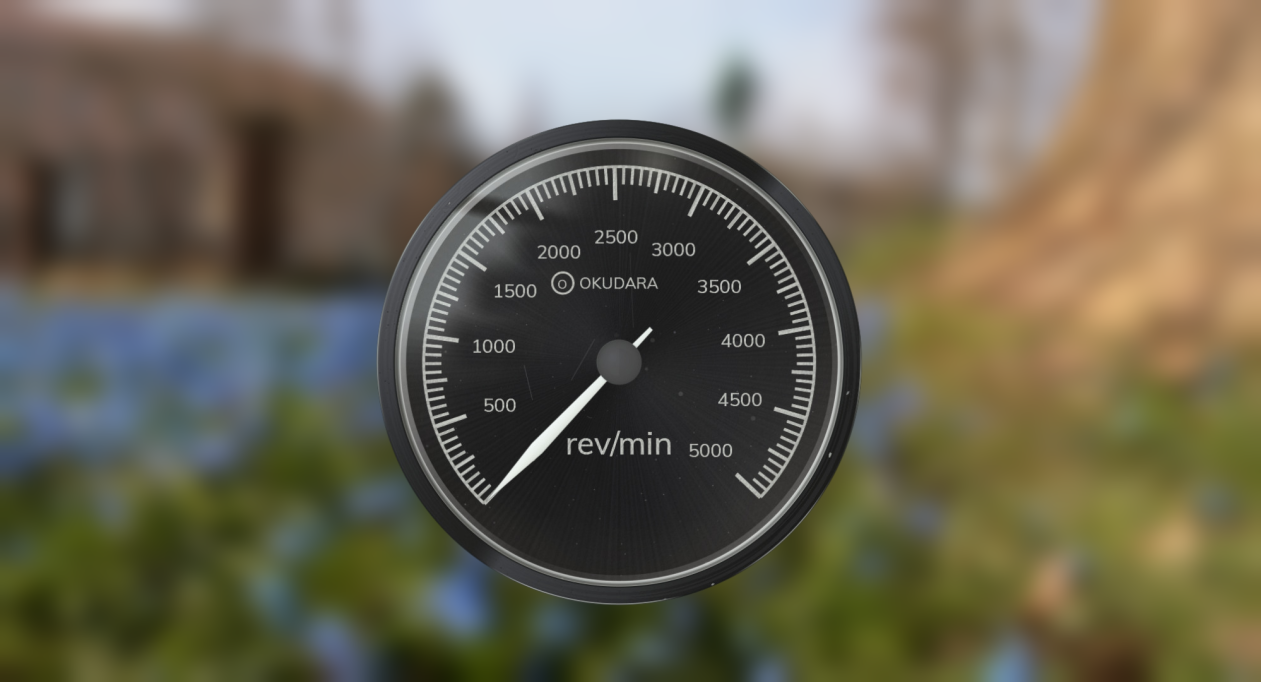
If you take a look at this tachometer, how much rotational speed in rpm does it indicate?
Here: 0 rpm
